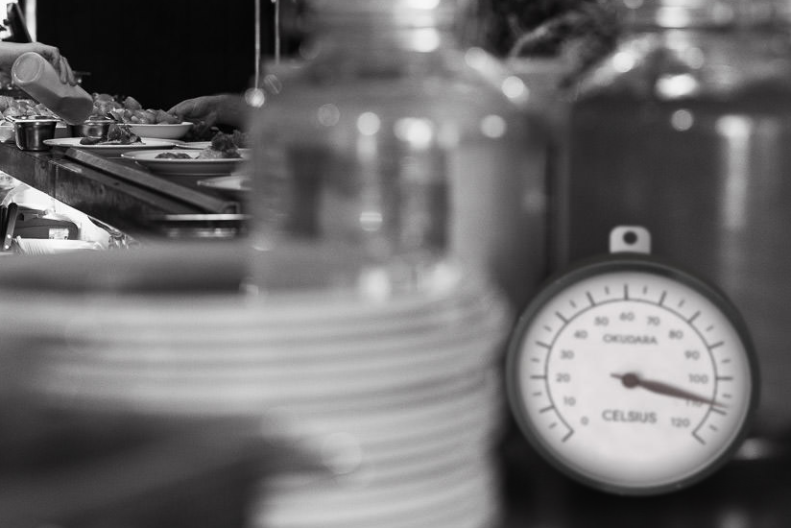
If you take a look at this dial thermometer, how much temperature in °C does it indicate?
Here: 107.5 °C
